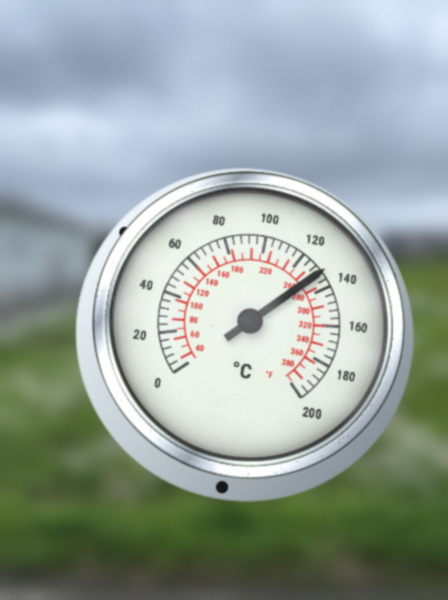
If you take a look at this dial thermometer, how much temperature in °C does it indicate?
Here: 132 °C
